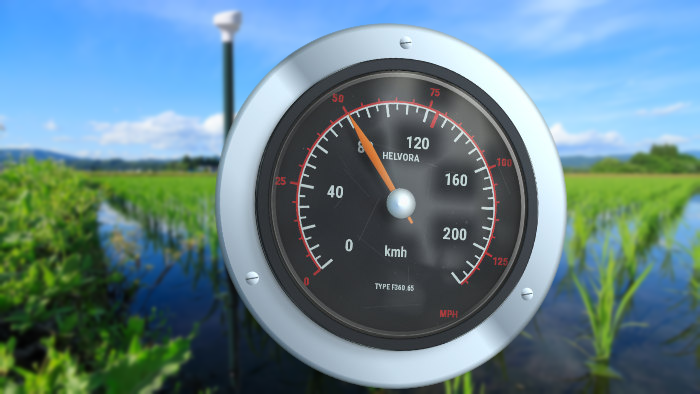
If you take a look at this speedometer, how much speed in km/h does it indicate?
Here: 80 km/h
